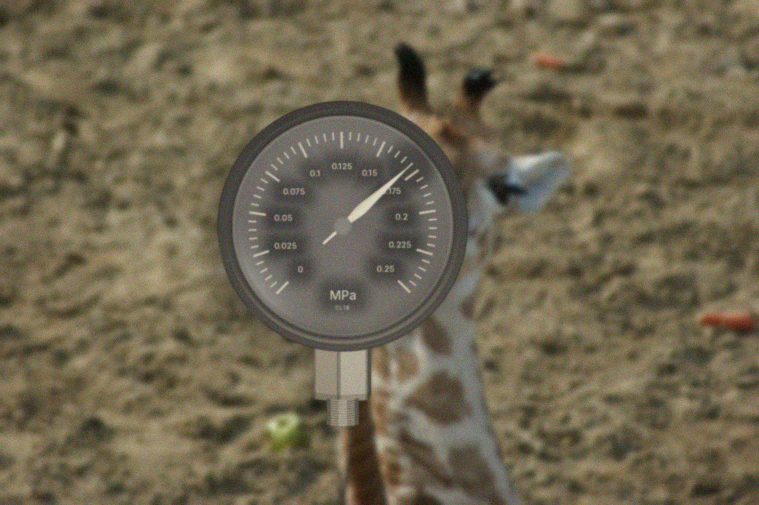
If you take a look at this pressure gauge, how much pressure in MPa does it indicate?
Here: 0.17 MPa
